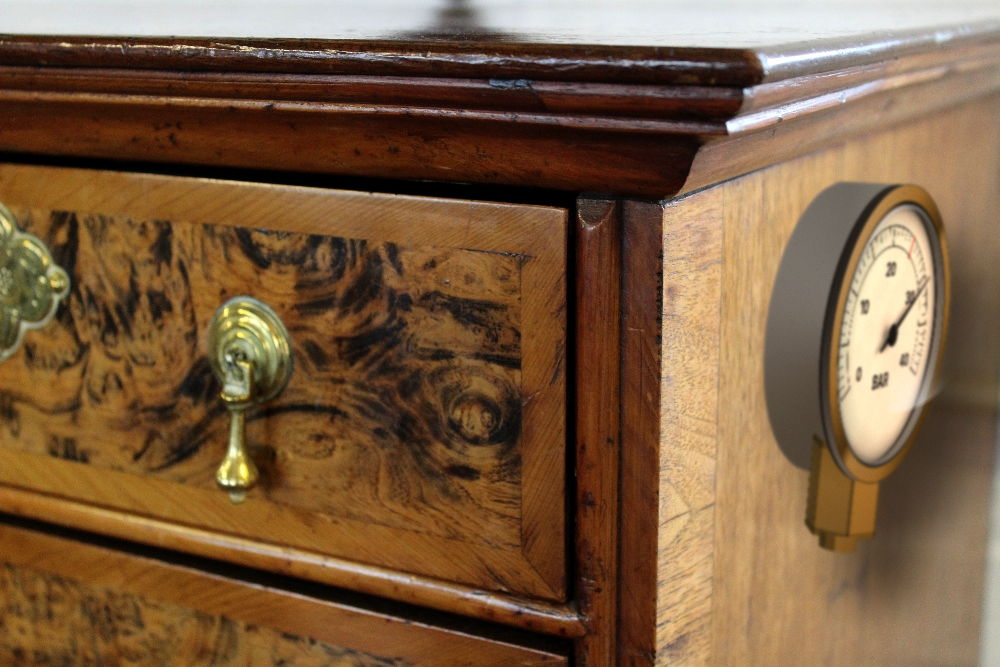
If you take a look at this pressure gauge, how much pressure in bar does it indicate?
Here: 30 bar
